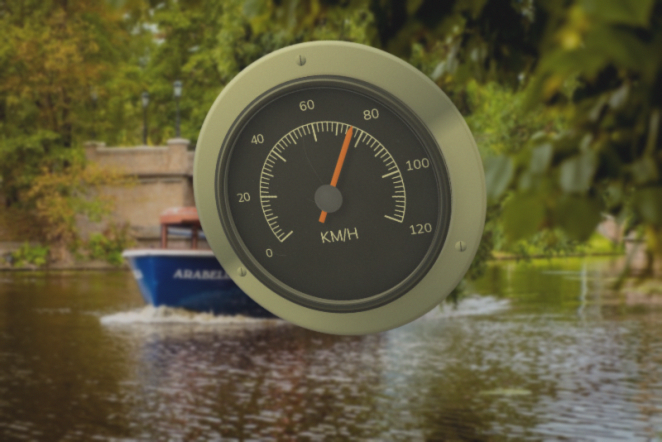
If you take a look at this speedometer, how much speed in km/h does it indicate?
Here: 76 km/h
